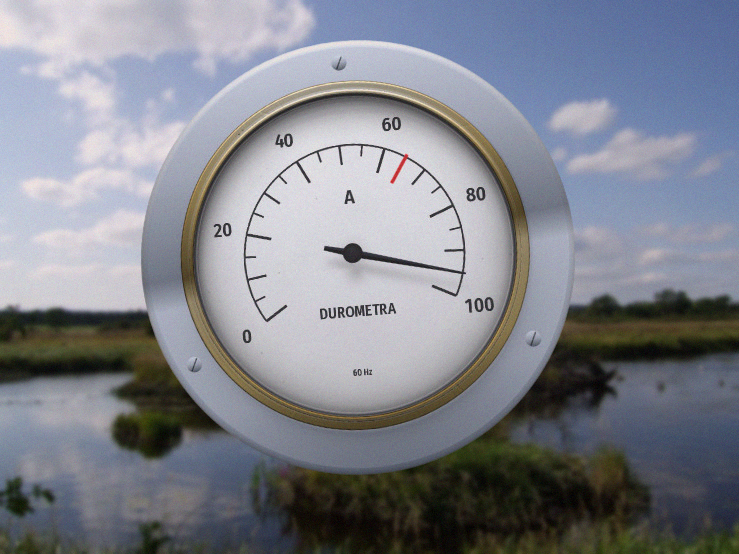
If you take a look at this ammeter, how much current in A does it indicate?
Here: 95 A
